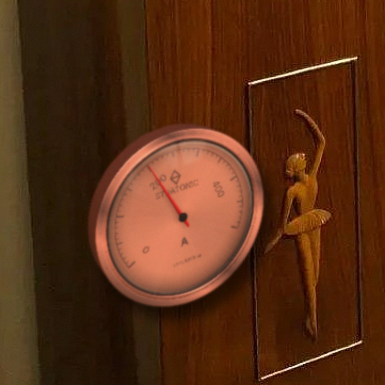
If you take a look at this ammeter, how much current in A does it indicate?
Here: 200 A
